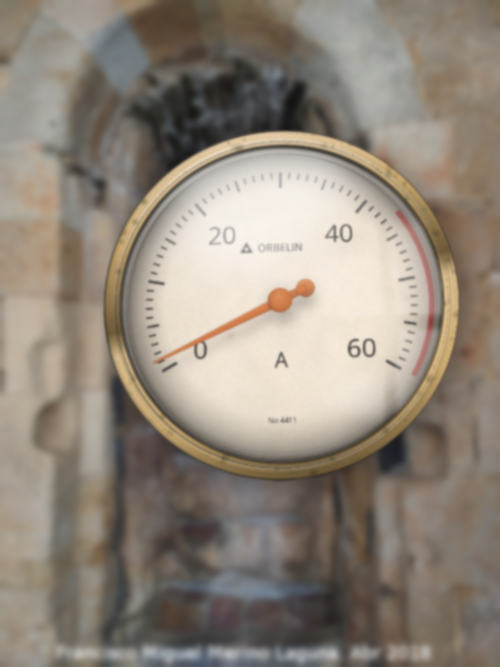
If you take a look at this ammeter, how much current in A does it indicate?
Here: 1 A
